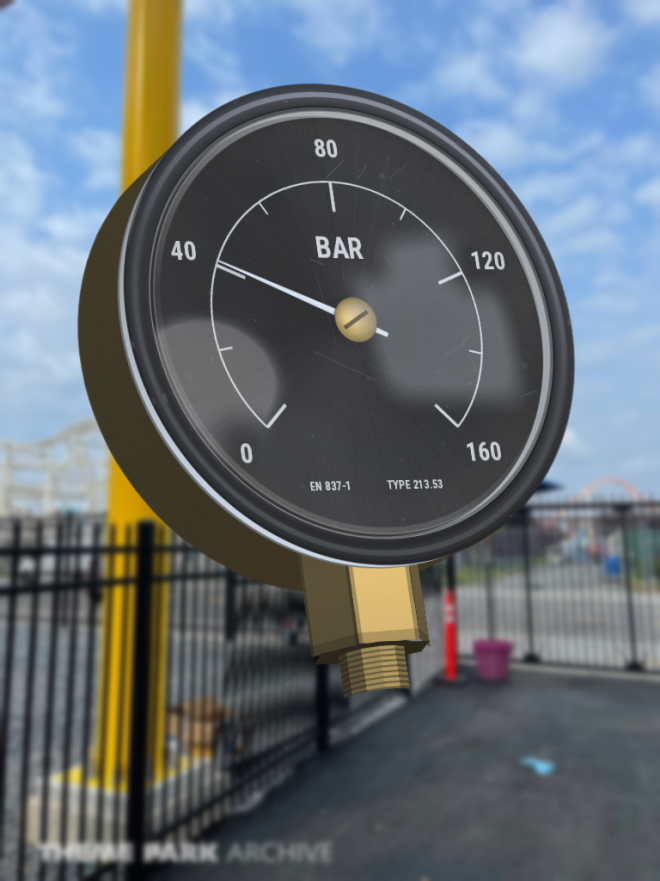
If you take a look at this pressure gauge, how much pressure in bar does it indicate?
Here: 40 bar
